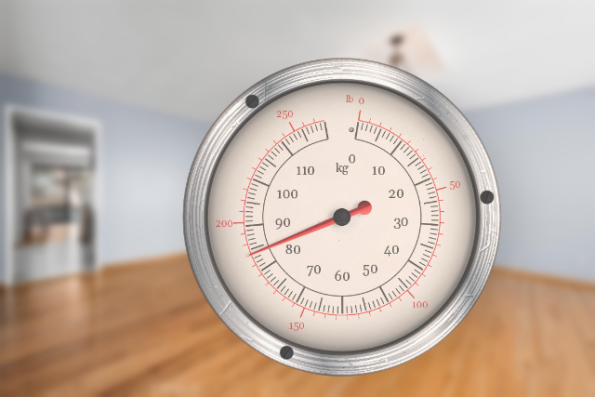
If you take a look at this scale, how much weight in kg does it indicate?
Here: 84 kg
